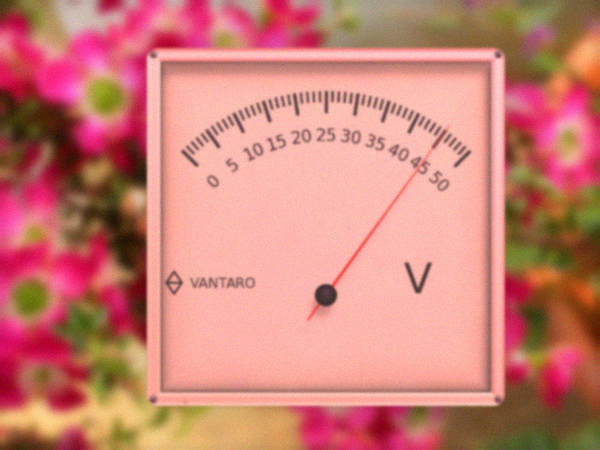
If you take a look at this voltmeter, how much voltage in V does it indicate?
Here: 45 V
